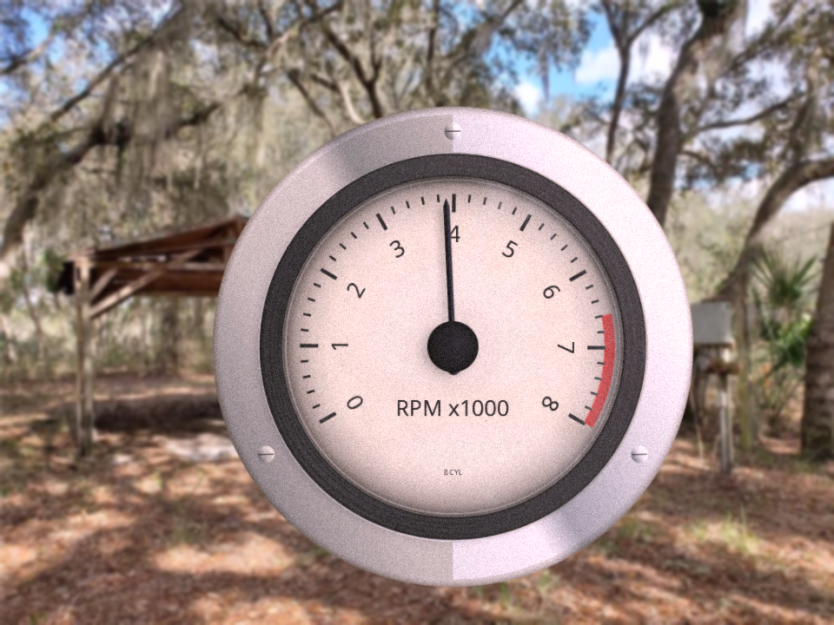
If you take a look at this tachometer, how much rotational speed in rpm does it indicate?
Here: 3900 rpm
